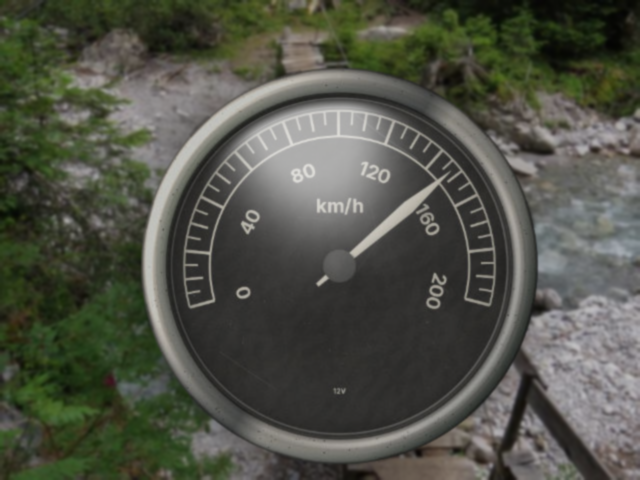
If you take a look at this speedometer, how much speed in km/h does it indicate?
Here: 147.5 km/h
